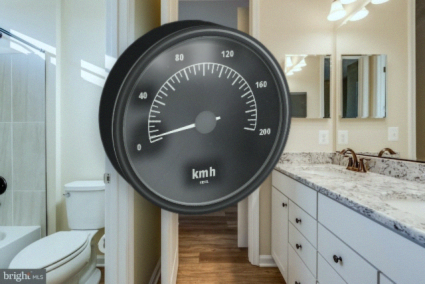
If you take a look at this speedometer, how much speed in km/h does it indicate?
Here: 5 km/h
